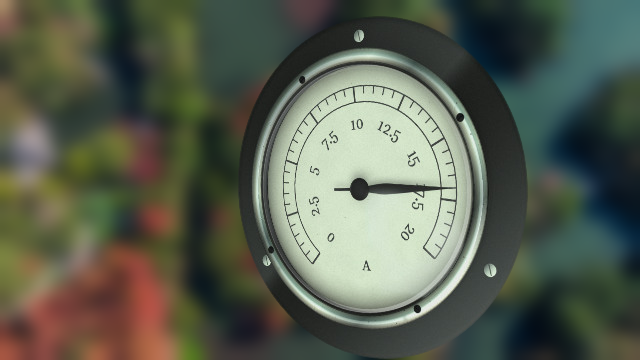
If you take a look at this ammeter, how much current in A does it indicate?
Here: 17 A
